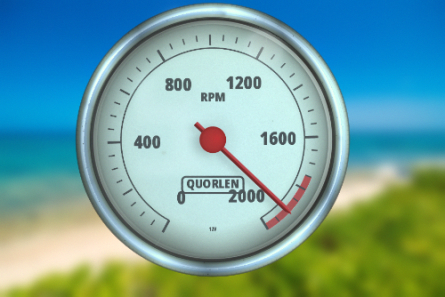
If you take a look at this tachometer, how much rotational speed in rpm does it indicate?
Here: 1900 rpm
